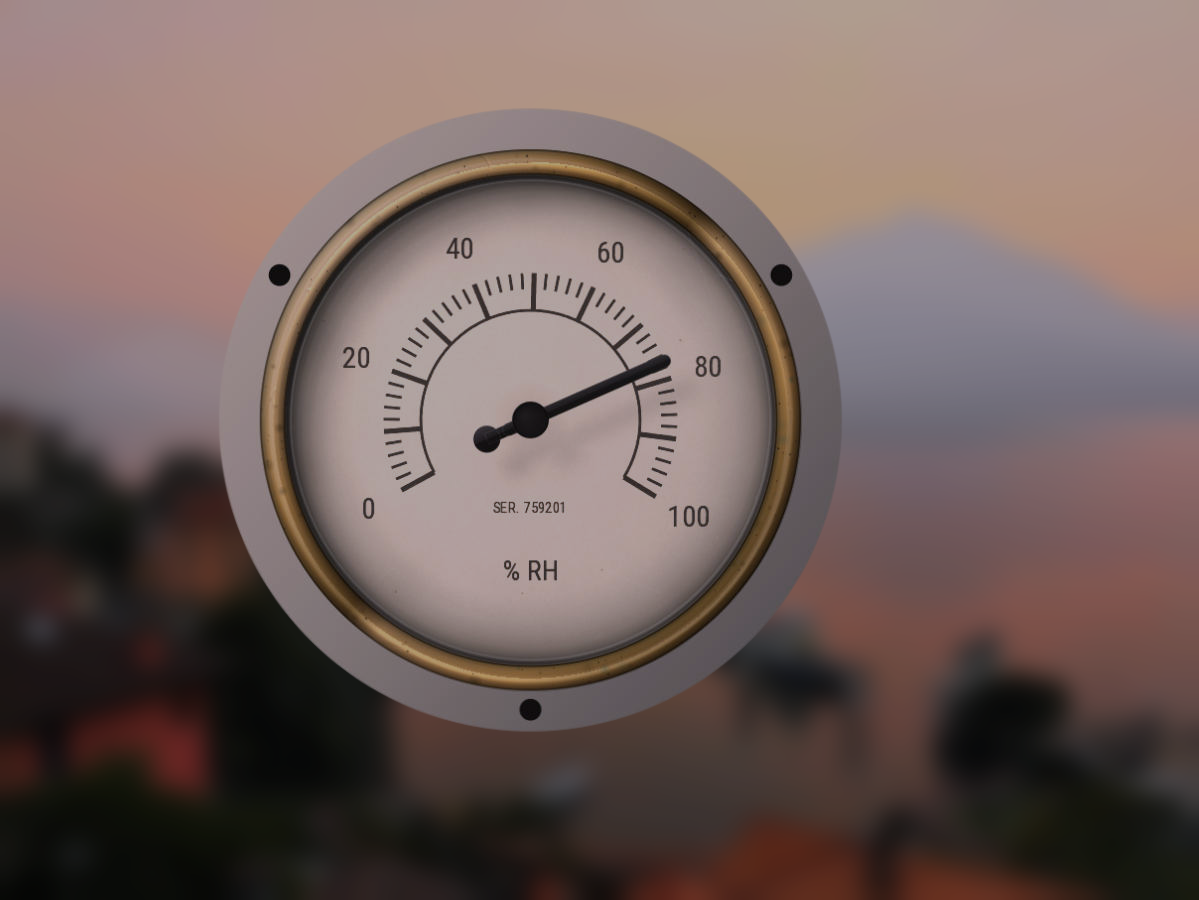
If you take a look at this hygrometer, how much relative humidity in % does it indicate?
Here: 77 %
